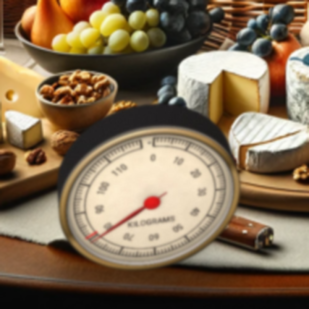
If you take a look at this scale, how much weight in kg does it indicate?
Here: 80 kg
